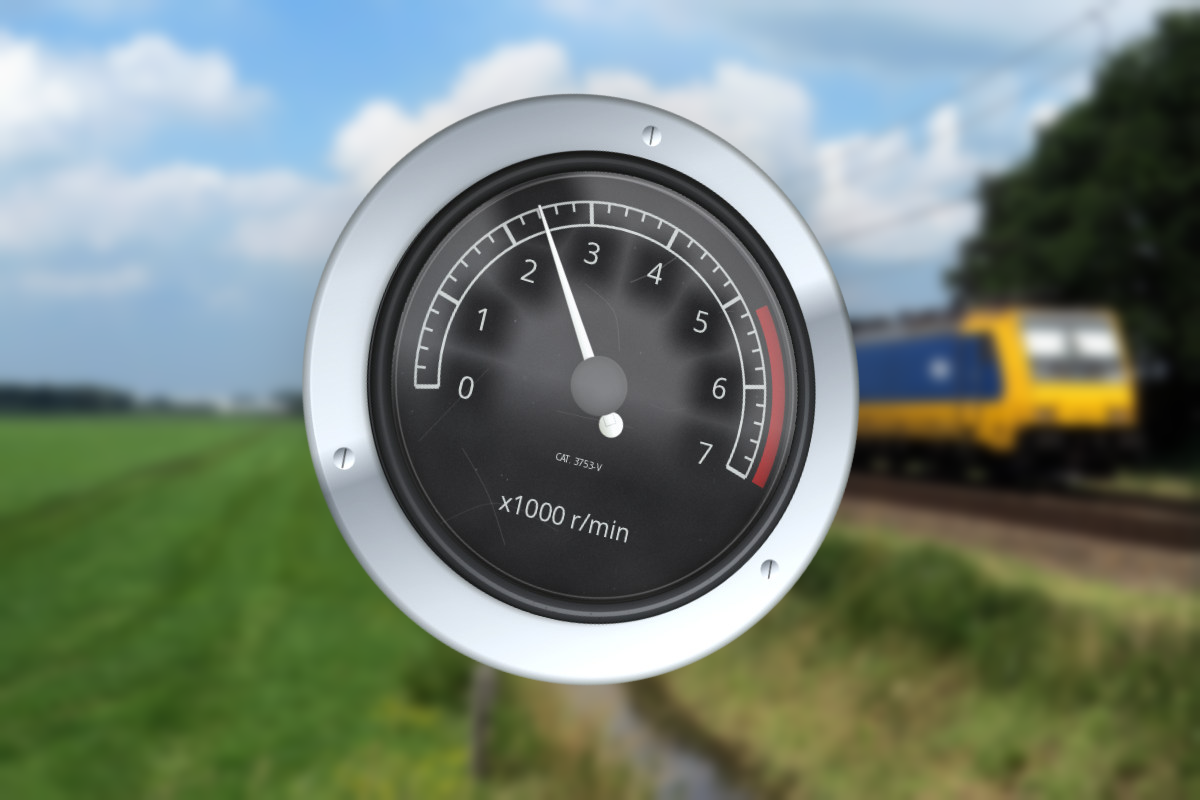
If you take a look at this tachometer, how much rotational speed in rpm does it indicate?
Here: 2400 rpm
